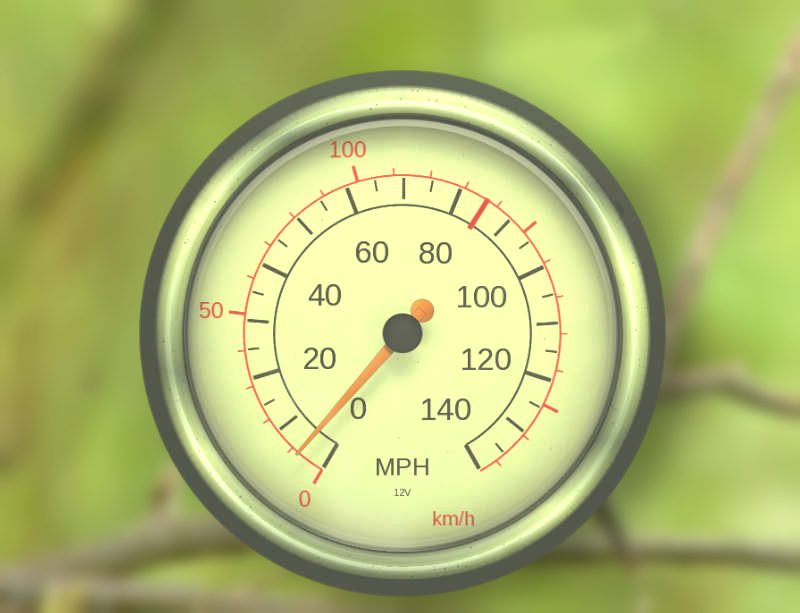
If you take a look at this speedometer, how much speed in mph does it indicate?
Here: 5 mph
